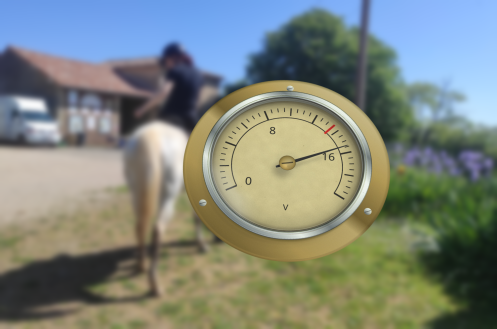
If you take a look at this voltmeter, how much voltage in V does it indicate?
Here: 15.5 V
